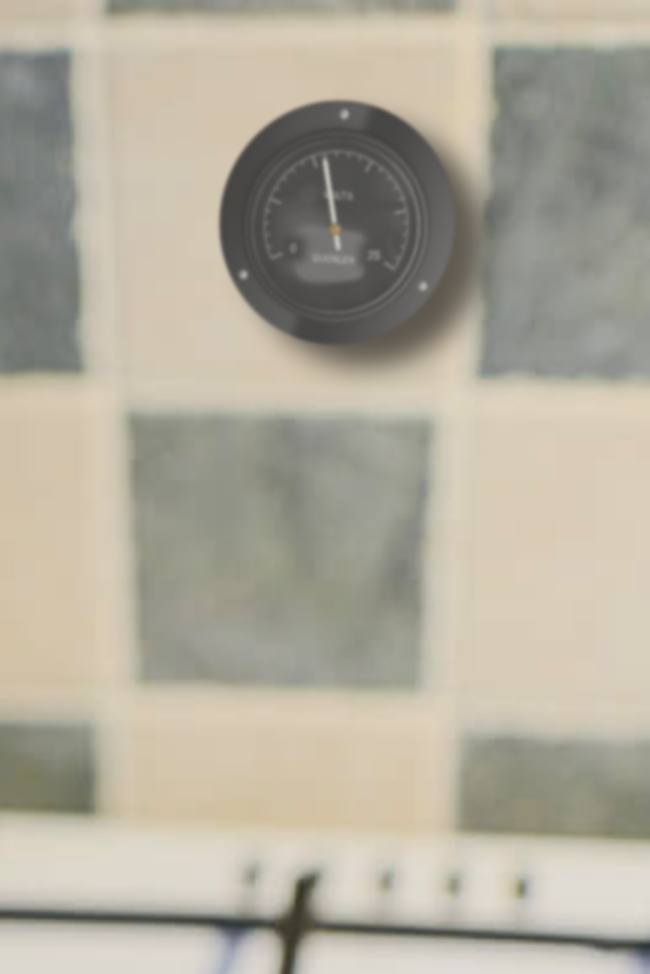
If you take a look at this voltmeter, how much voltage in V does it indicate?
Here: 11 V
